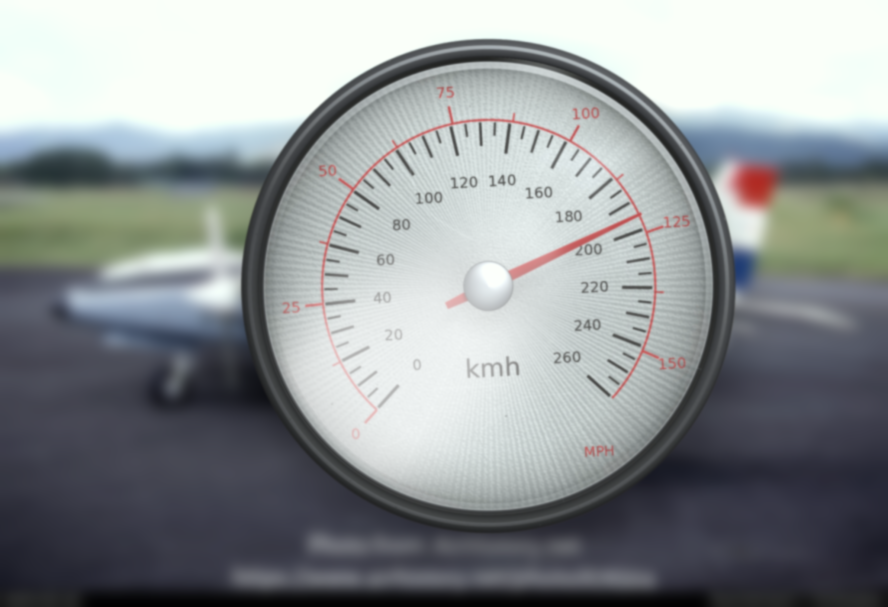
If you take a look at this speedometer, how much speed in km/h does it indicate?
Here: 195 km/h
